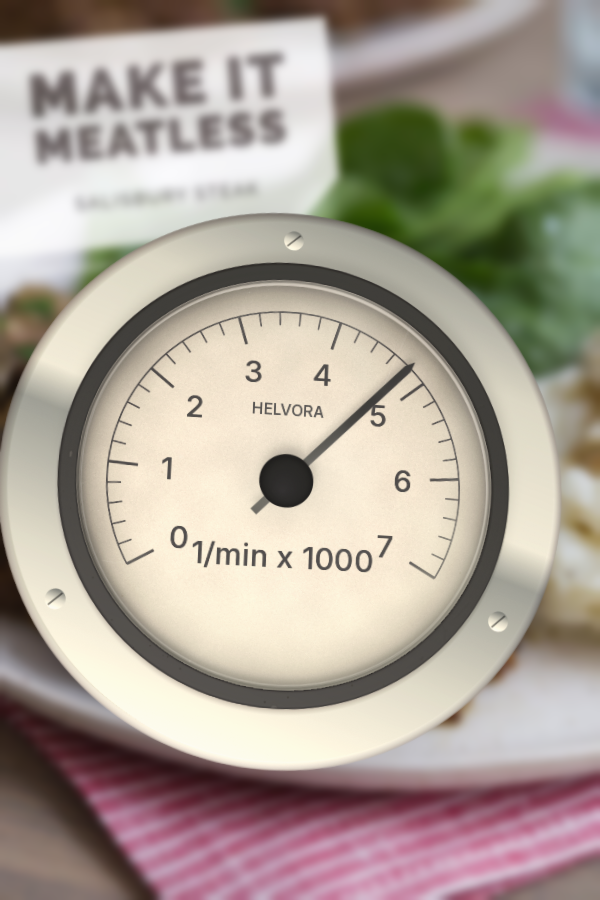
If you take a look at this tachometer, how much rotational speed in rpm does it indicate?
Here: 4800 rpm
